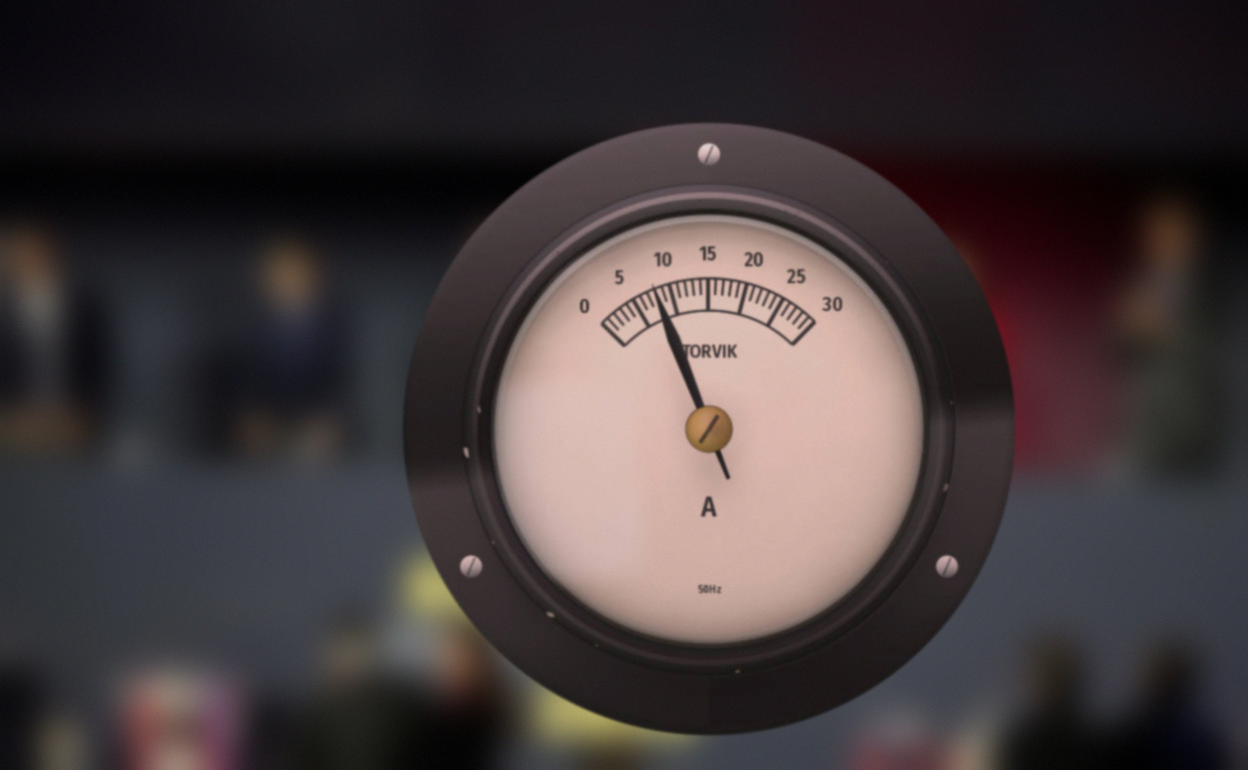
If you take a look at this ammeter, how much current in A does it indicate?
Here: 8 A
